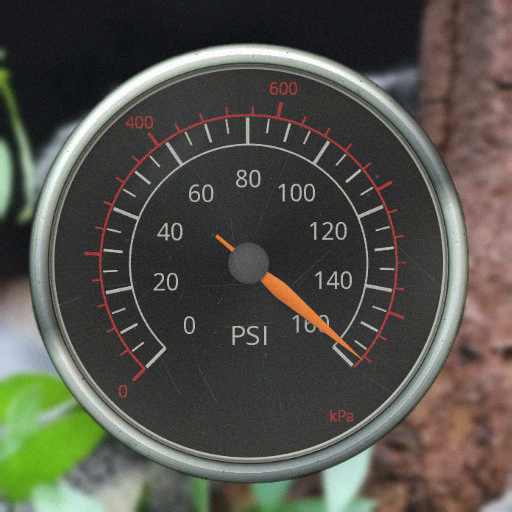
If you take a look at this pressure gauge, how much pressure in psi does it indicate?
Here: 157.5 psi
